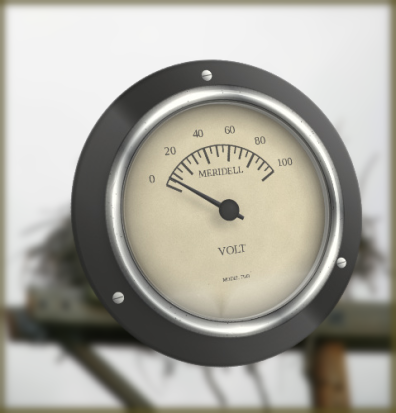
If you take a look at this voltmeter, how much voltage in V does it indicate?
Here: 5 V
